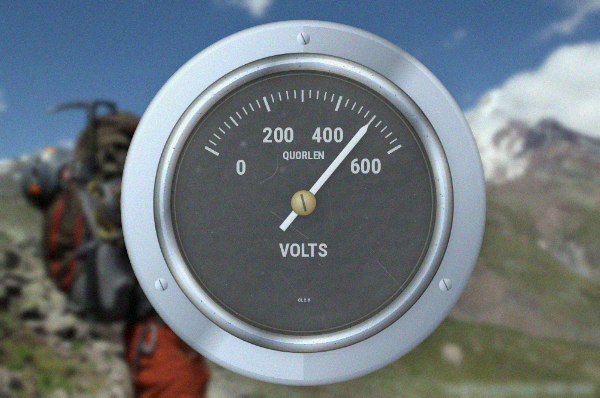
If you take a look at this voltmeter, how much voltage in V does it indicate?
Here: 500 V
